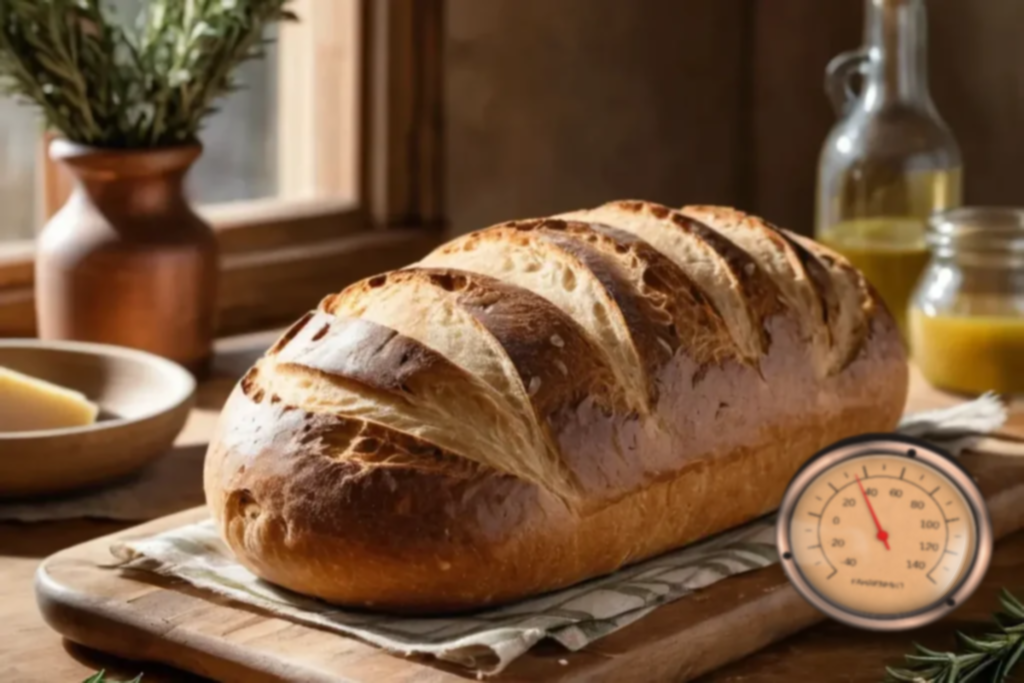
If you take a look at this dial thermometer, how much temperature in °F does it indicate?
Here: 35 °F
